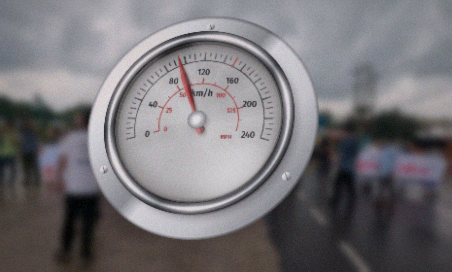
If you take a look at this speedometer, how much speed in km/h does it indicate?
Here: 95 km/h
